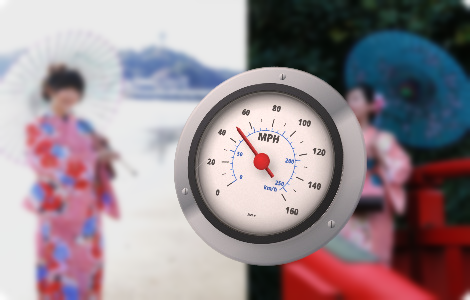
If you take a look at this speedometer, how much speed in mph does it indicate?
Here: 50 mph
